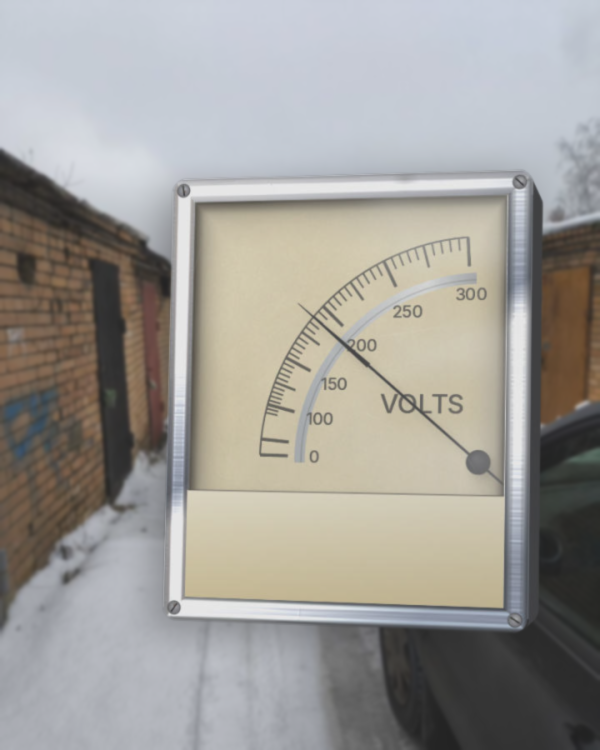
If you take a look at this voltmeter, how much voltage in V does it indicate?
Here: 190 V
